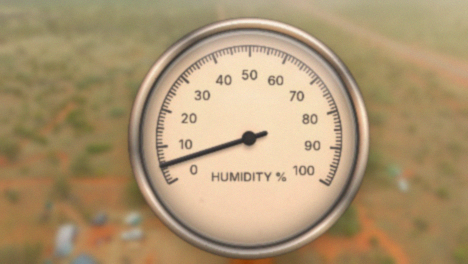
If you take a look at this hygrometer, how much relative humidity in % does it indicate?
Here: 5 %
